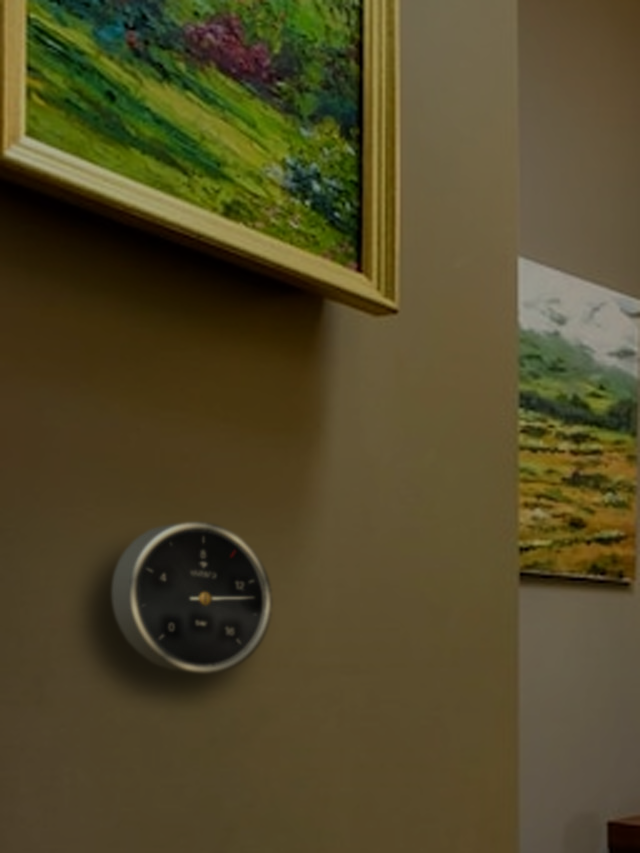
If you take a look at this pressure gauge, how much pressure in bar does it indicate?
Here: 13 bar
